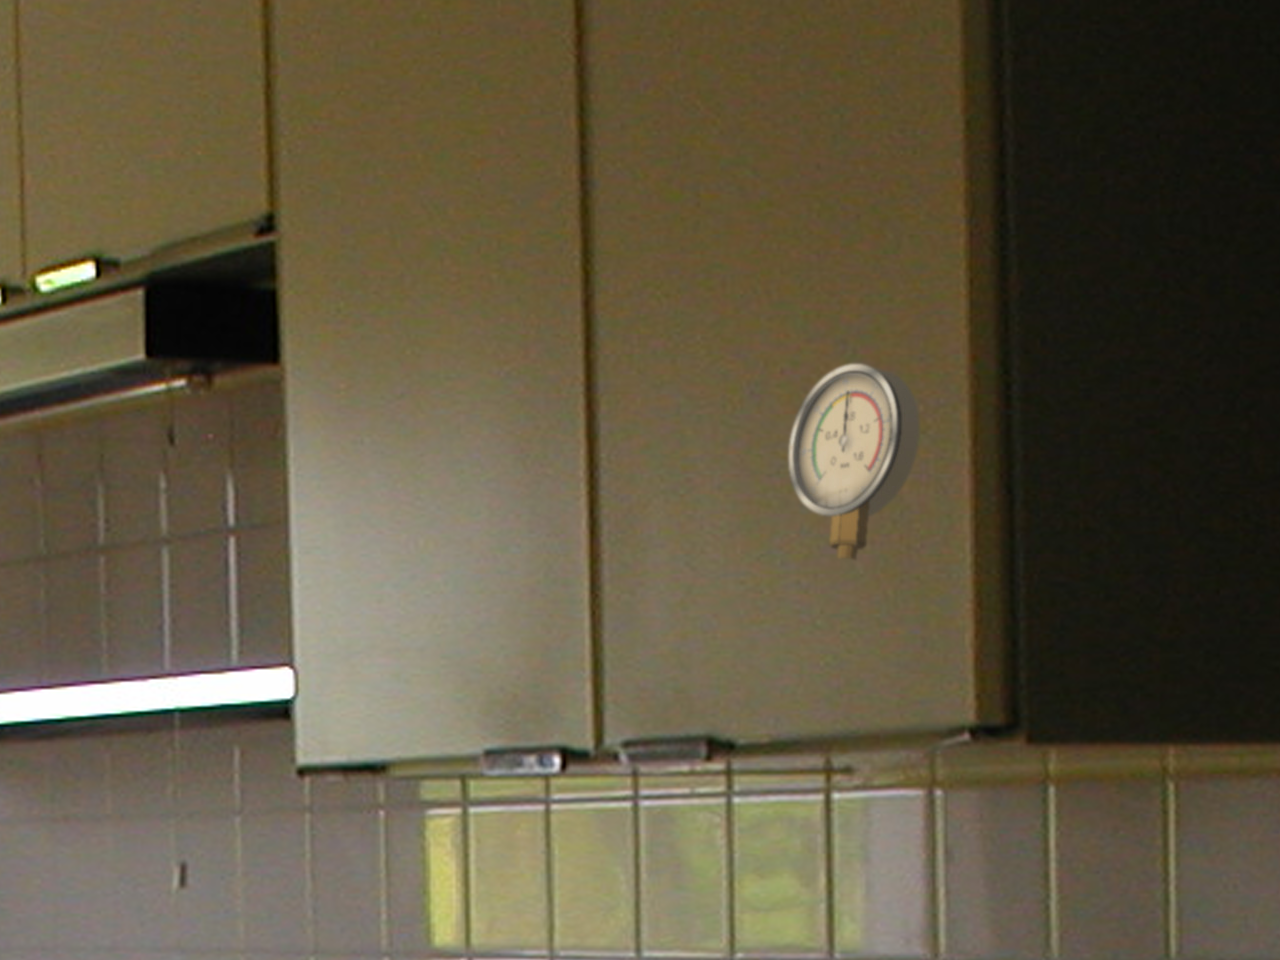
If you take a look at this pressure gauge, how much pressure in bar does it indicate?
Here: 0.8 bar
